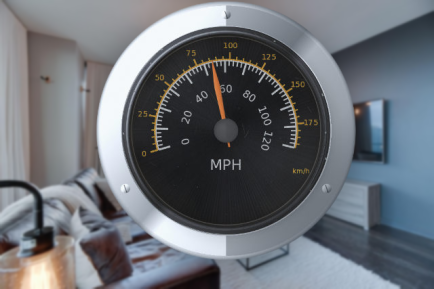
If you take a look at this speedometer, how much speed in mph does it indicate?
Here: 54 mph
